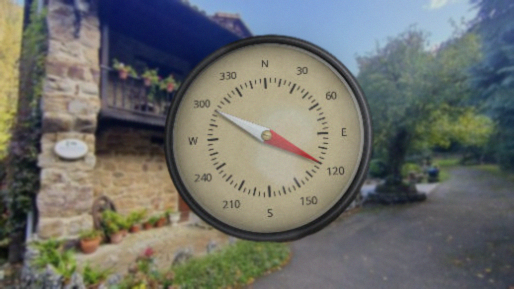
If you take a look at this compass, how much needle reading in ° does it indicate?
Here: 120 °
